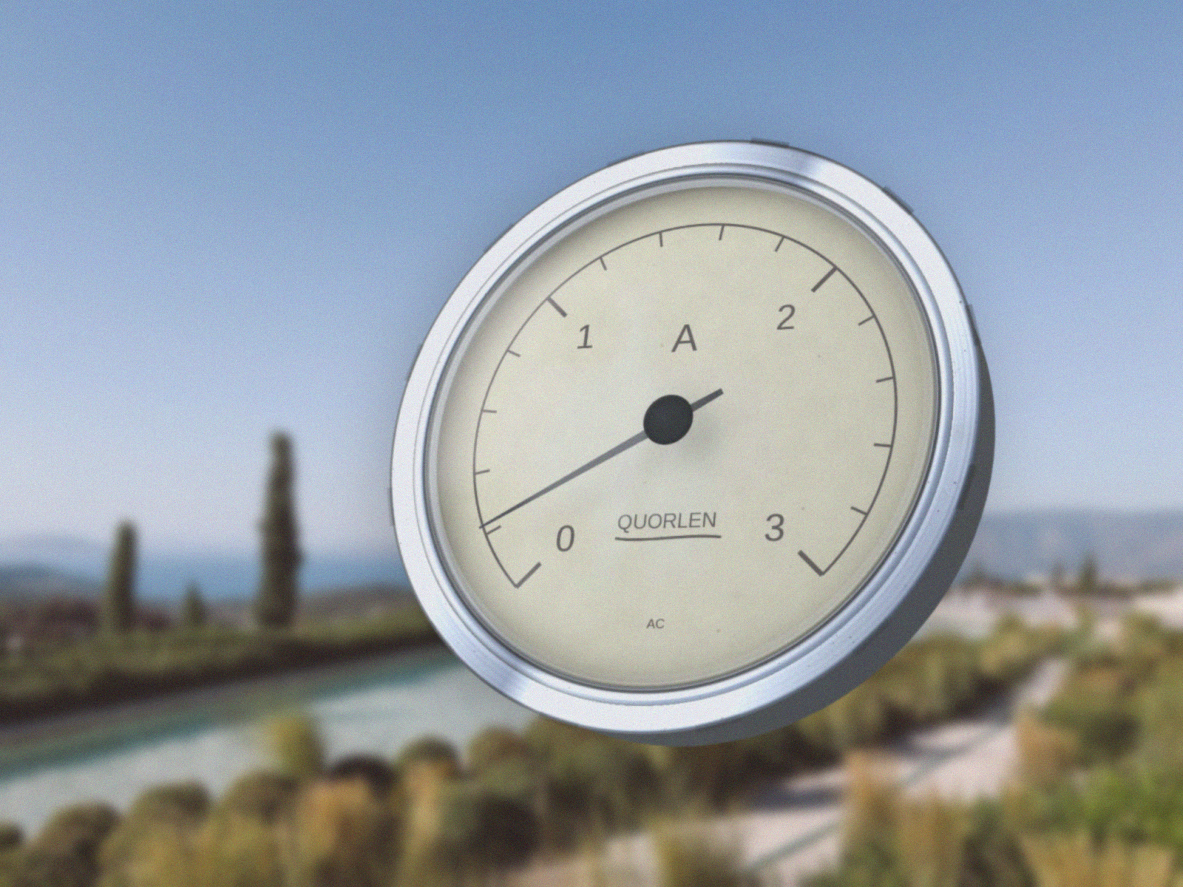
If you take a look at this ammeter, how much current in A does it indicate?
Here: 0.2 A
